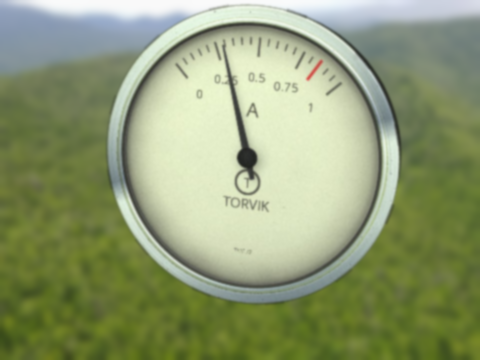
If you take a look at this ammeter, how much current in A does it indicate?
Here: 0.3 A
